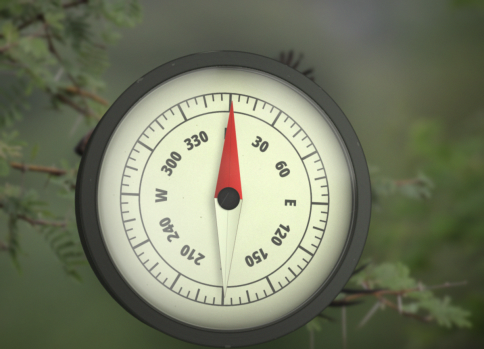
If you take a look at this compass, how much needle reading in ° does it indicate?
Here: 0 °
